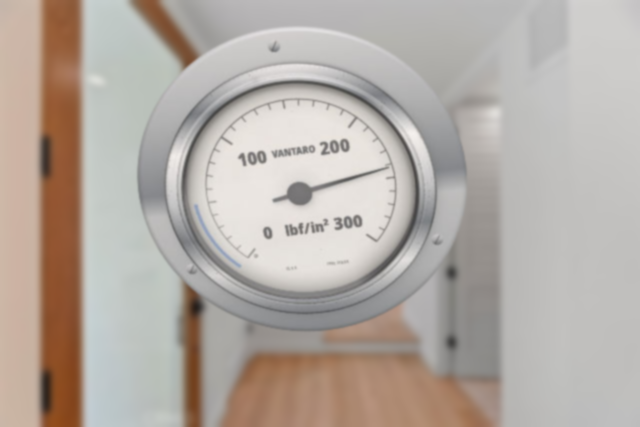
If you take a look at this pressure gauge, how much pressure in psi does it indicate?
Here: 240 psi
